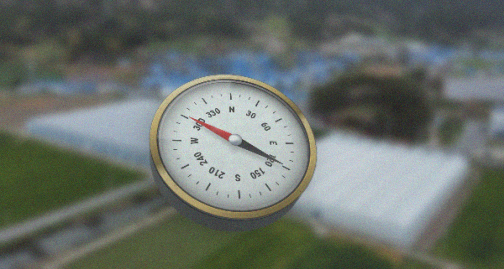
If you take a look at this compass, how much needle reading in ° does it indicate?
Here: 300 °
